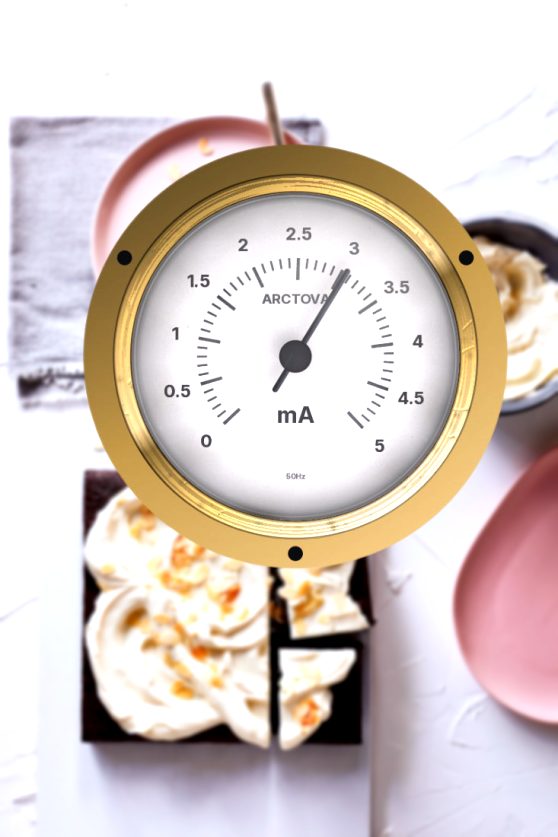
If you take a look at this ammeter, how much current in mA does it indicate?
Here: 3.05 mA
